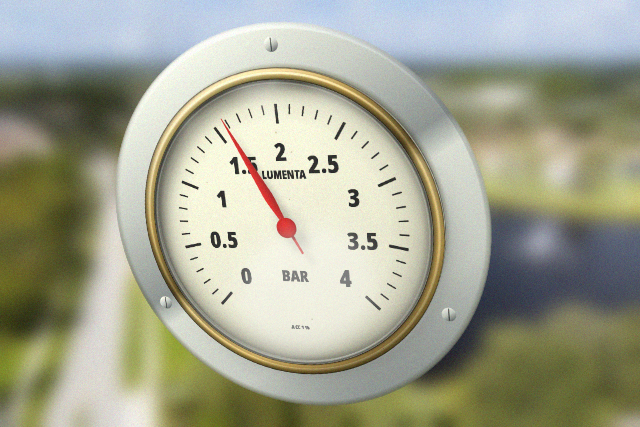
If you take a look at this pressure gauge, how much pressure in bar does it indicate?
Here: 1.6 bar
